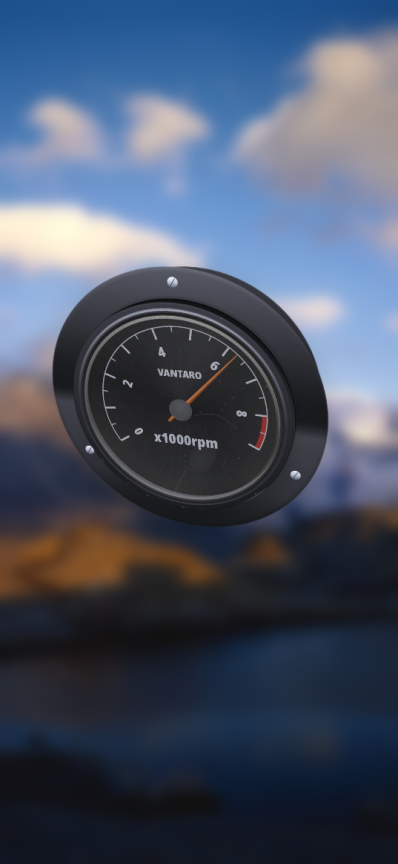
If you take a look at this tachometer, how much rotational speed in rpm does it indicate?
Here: 6250 rpm
